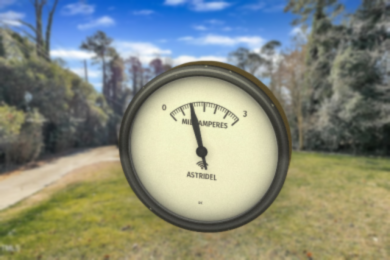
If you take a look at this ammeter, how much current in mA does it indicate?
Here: 1 mA
